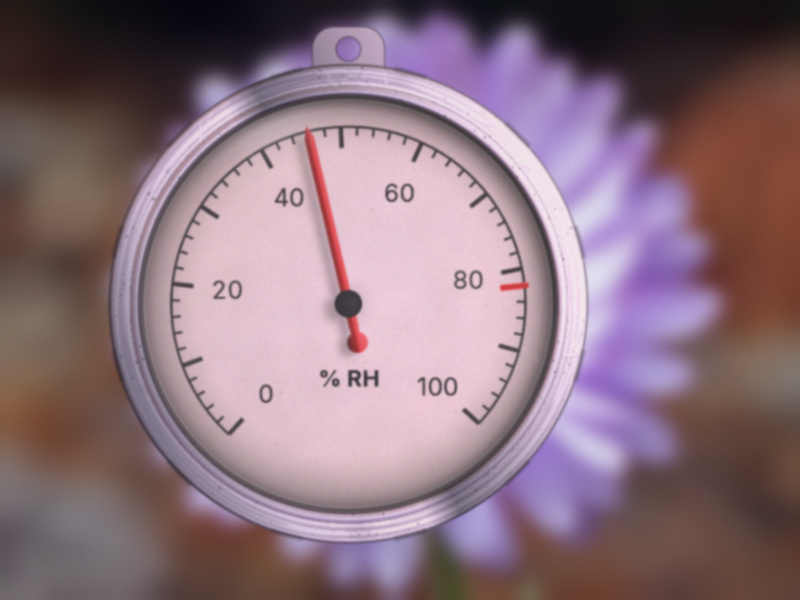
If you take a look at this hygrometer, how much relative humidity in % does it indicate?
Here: 46 %
